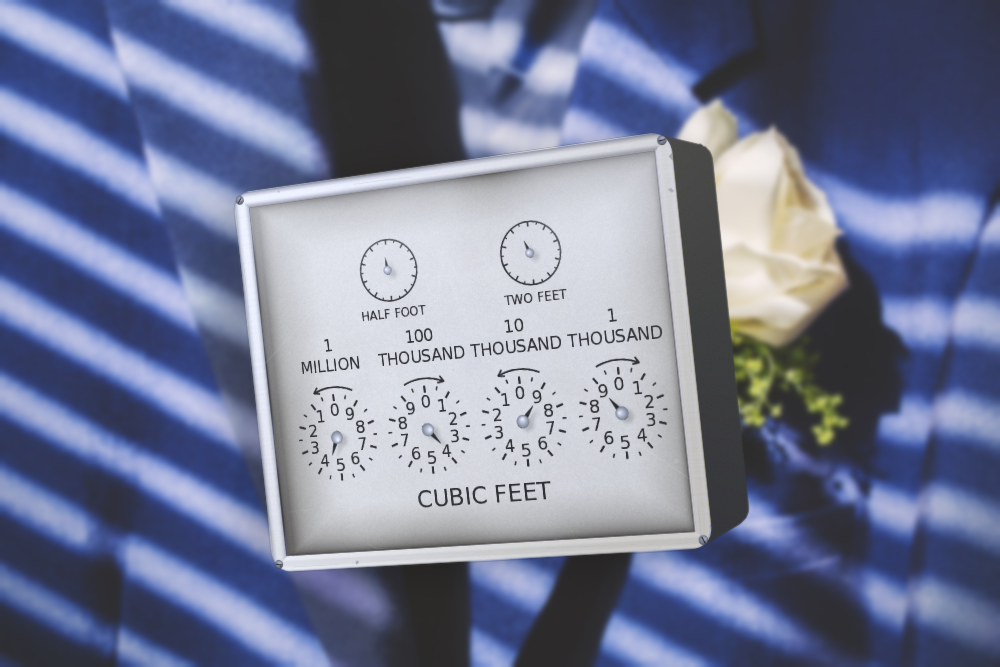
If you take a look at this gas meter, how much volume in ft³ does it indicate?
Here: 438900 ft³
